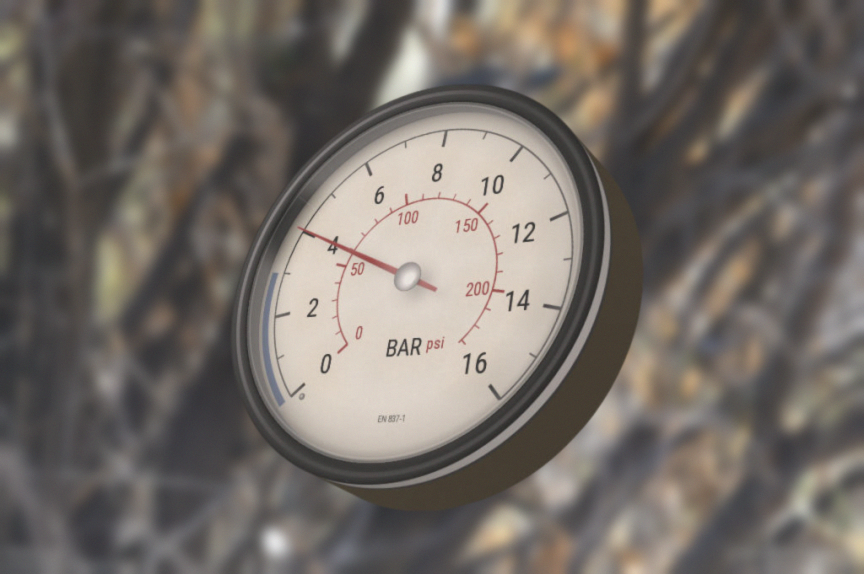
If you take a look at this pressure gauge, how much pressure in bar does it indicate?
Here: 4 bar
